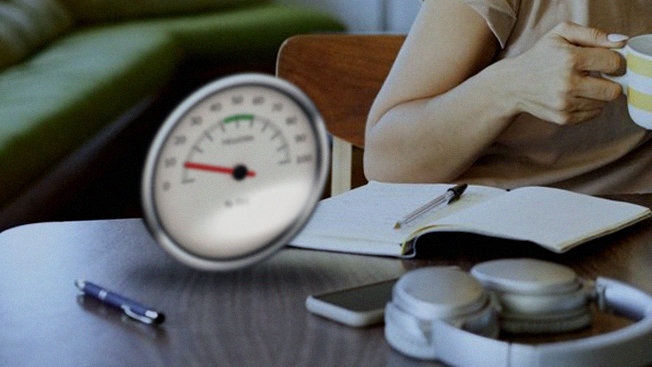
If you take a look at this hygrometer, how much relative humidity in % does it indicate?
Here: 10 %
